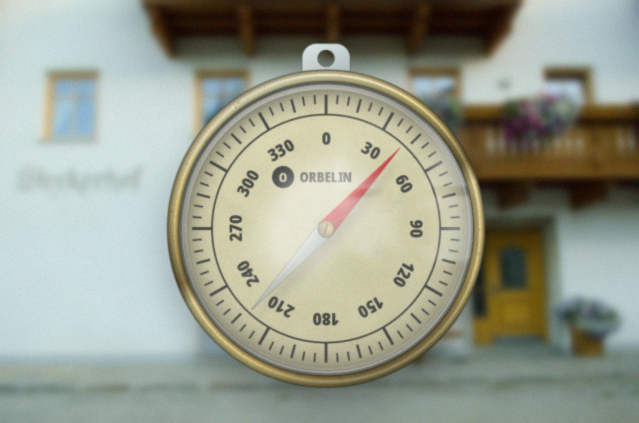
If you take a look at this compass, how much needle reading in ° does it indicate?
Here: 42.5 °
